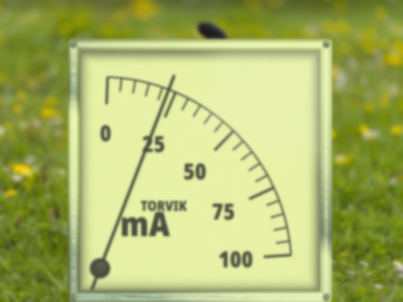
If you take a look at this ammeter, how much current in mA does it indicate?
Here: 22.5 mA
